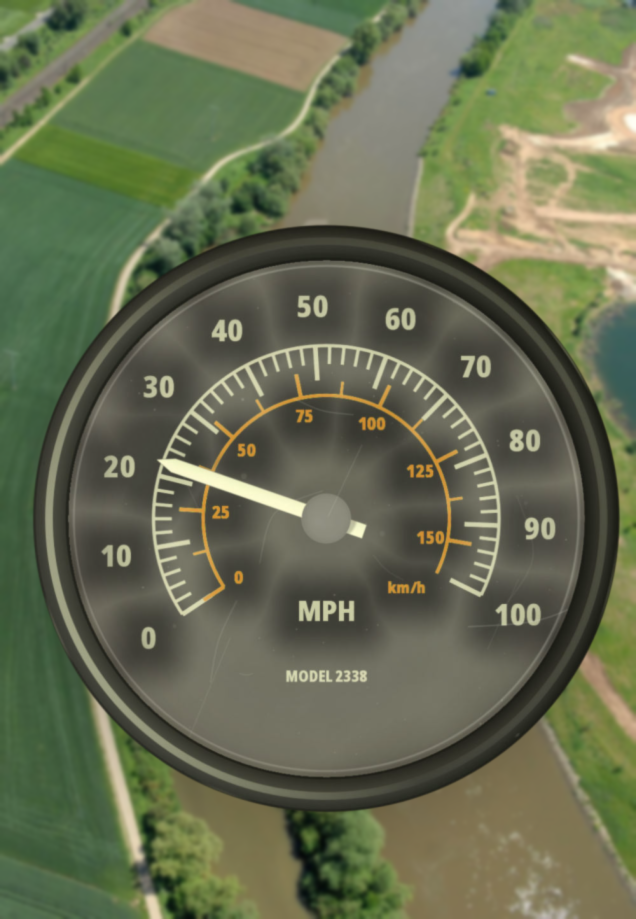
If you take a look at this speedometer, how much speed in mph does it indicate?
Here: 22 mph
